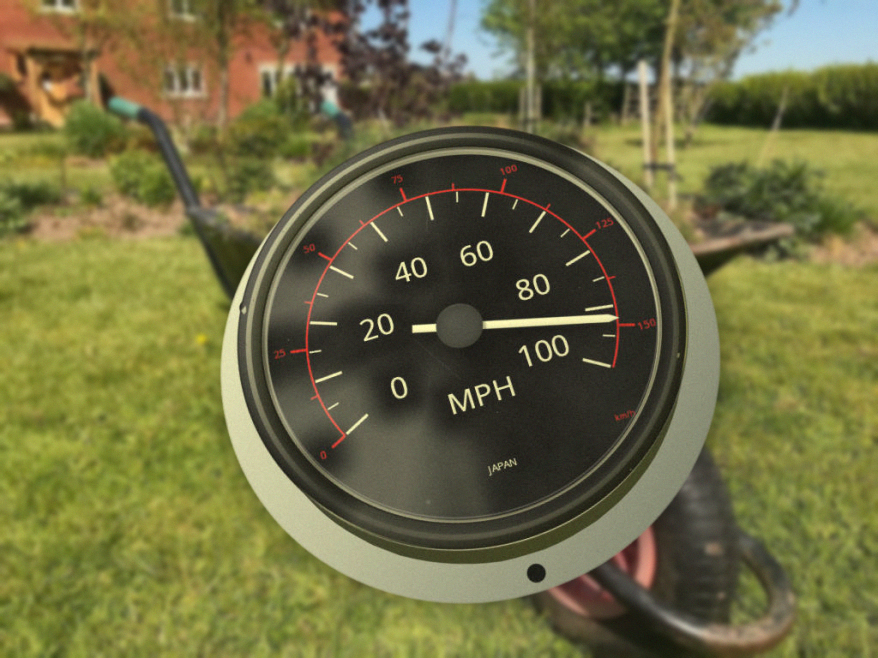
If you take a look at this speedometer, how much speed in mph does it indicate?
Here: 92.5 mph
